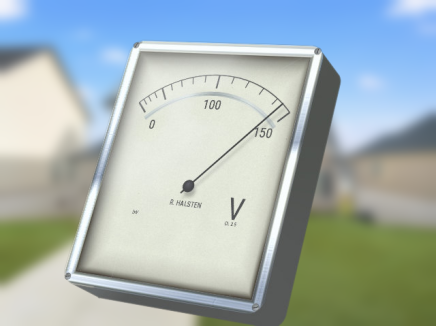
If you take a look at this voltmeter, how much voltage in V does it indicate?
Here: 145 V
